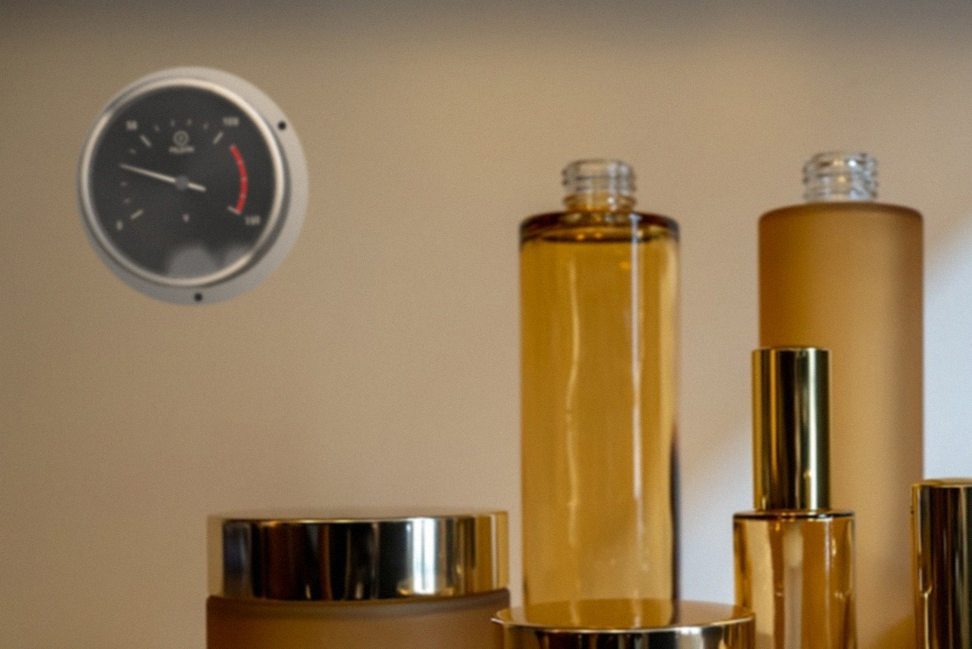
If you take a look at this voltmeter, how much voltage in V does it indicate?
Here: 30 V
